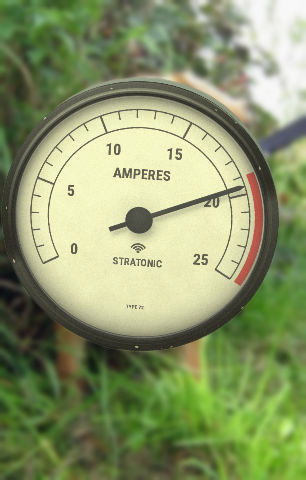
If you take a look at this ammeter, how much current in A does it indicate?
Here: 19.5 A
